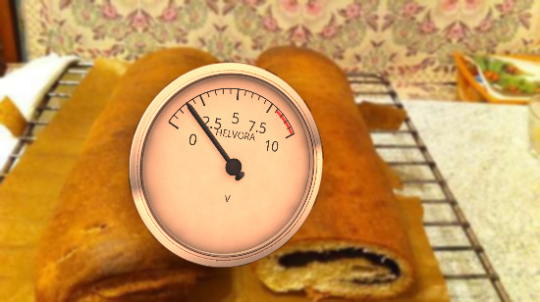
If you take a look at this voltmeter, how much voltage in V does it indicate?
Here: 1.5 V
